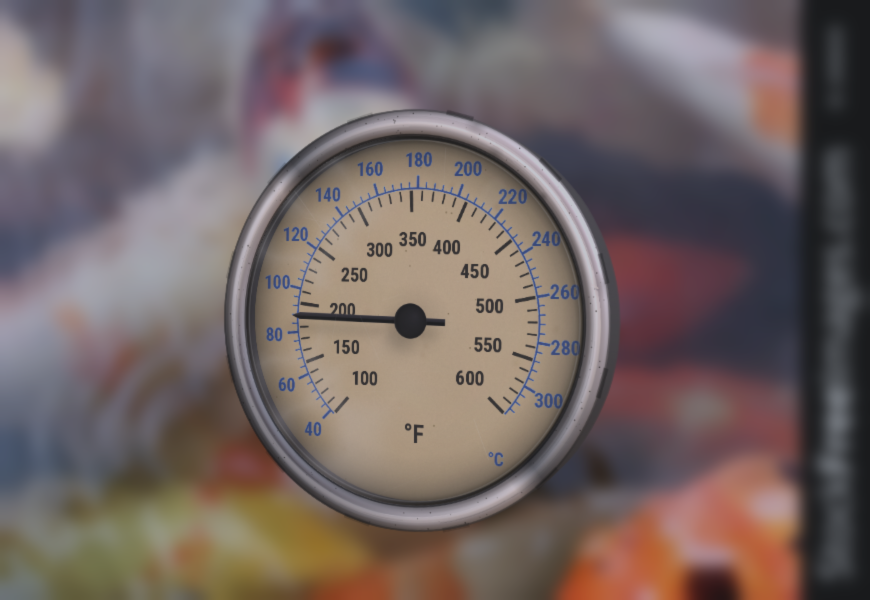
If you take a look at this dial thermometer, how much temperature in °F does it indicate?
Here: 190 °F
